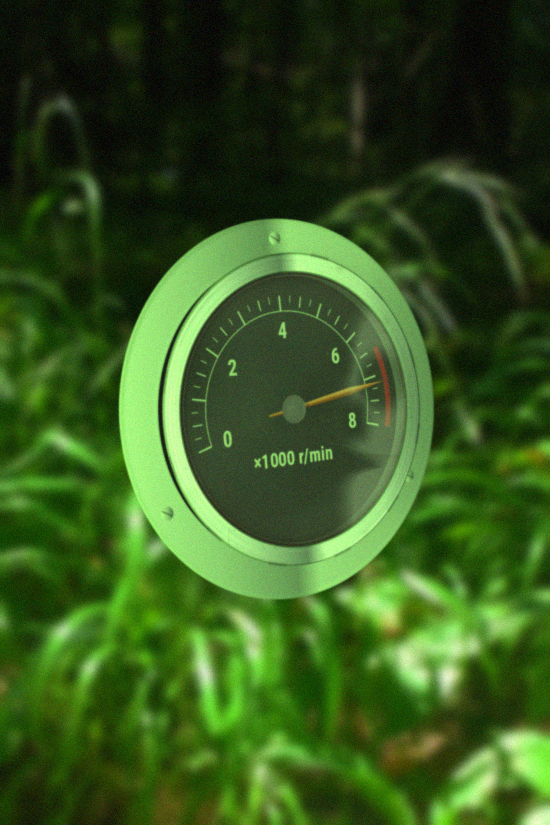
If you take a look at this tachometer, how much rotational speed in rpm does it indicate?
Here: 7125 rpm
